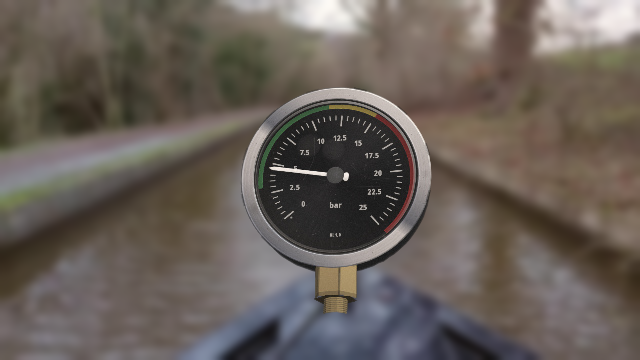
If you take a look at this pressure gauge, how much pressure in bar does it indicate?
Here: 4.5 bar
